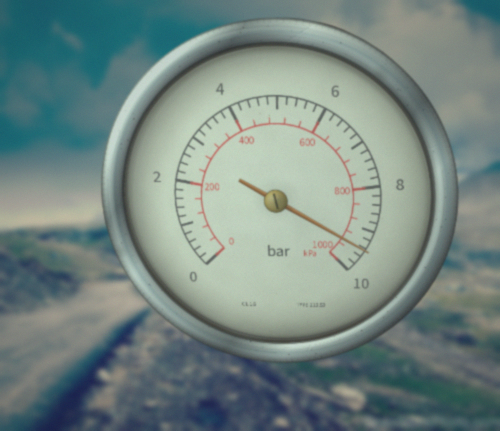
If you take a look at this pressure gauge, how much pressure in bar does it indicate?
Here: 9.4 bar
